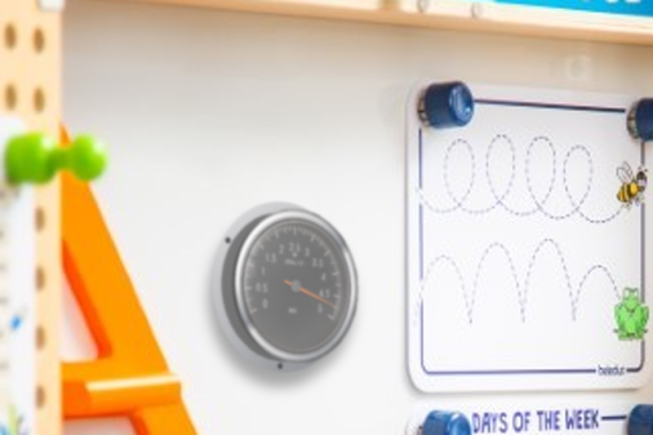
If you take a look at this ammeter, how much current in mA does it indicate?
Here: 4.75 mA
